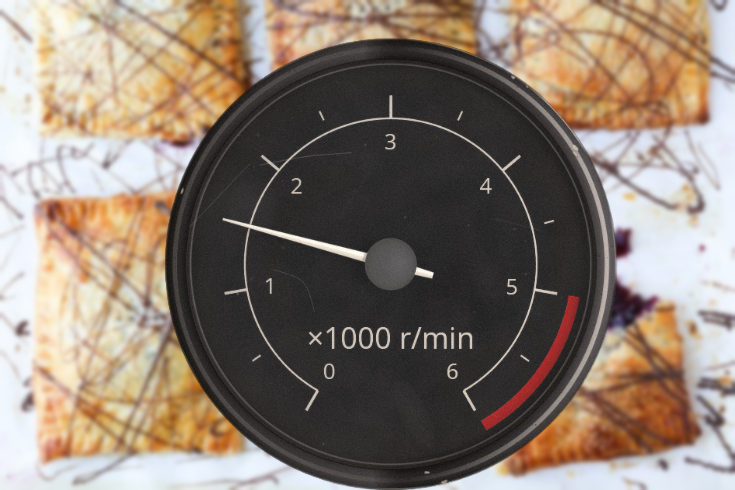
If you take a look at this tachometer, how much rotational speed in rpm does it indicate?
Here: 1500 rpm
